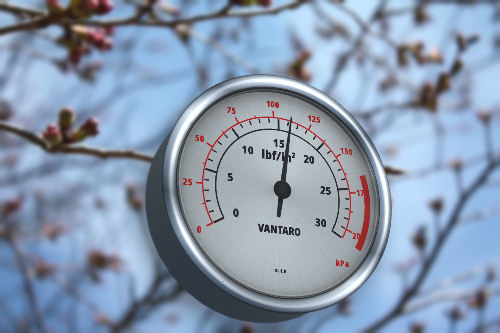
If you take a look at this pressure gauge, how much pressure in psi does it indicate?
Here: 16 psi
